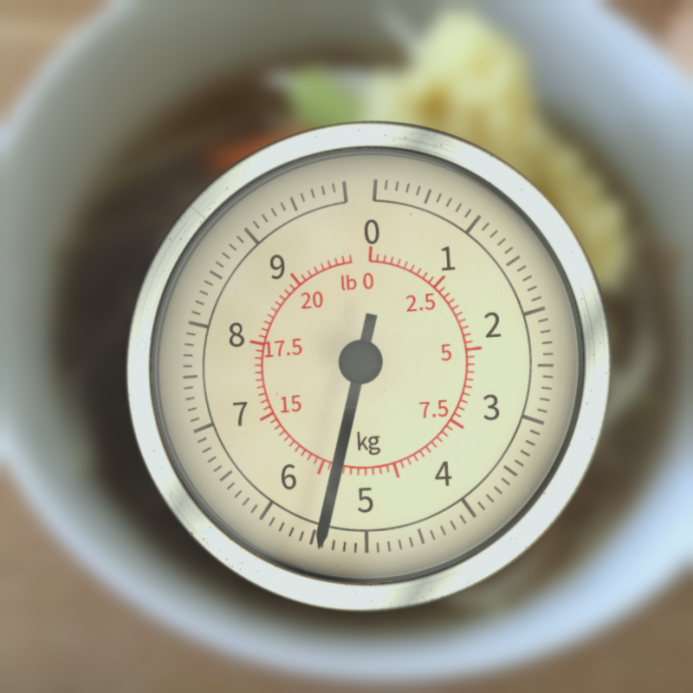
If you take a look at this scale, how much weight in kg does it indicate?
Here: 5.4 kg
